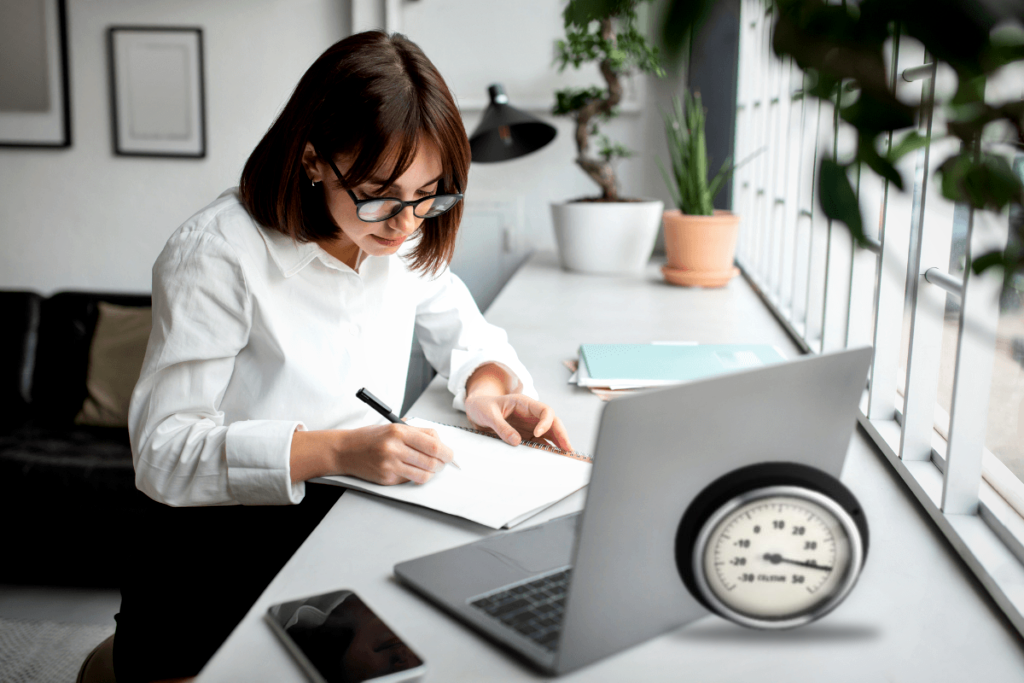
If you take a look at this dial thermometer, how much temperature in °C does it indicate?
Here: 40 °C
